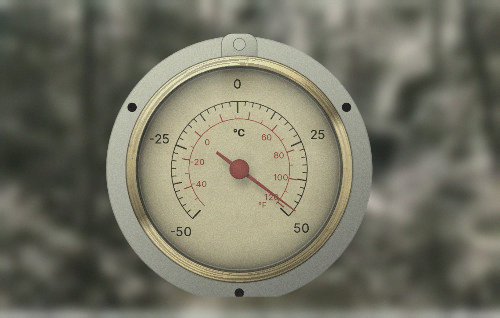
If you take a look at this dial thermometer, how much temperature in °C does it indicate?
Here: 47.5 °C
